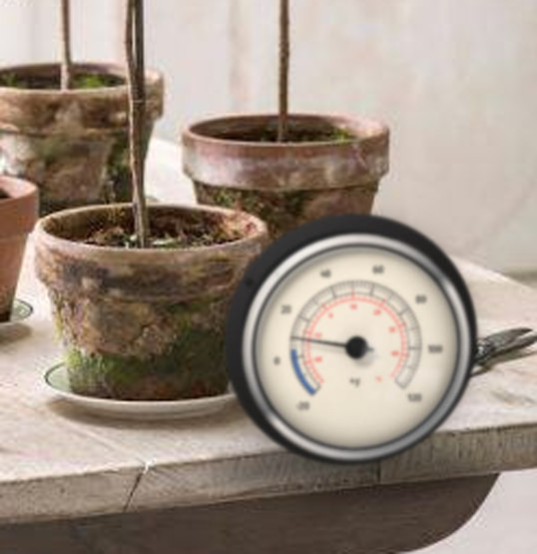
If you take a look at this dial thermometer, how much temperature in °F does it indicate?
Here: 10 °F
